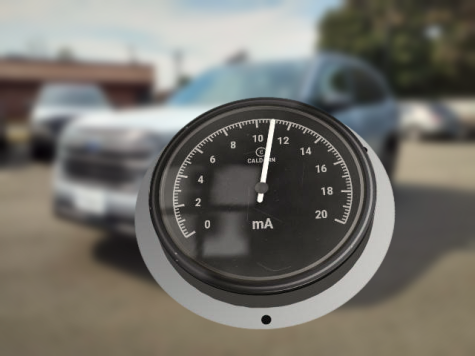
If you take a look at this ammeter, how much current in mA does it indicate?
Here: 11 mA
